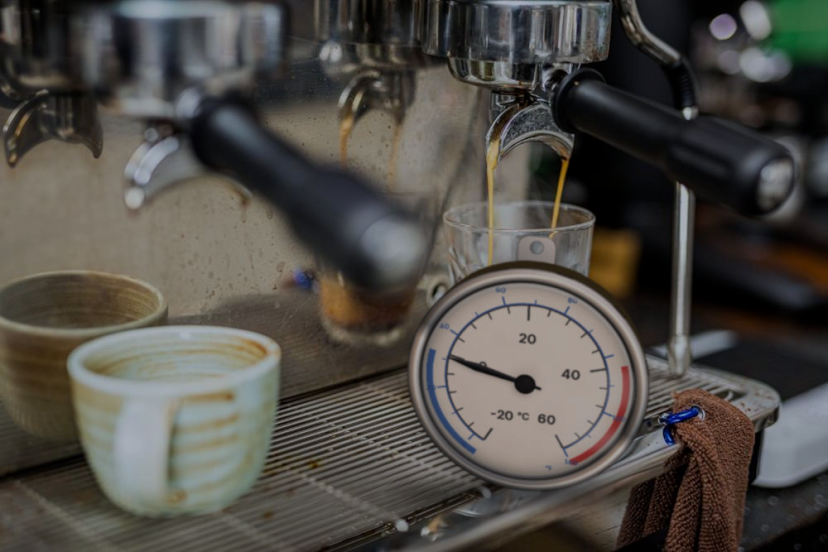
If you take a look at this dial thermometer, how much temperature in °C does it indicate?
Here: 0 °C
